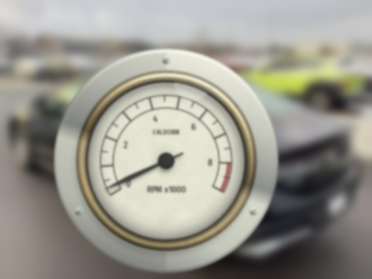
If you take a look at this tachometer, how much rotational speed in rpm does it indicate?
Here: 250 rpm
